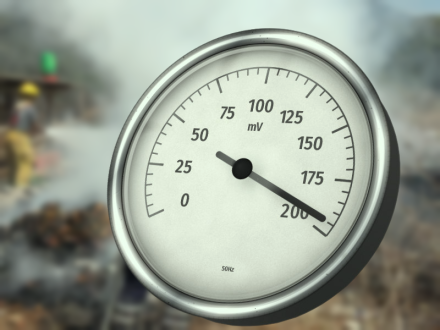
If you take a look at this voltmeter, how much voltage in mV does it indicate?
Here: 195 mV
